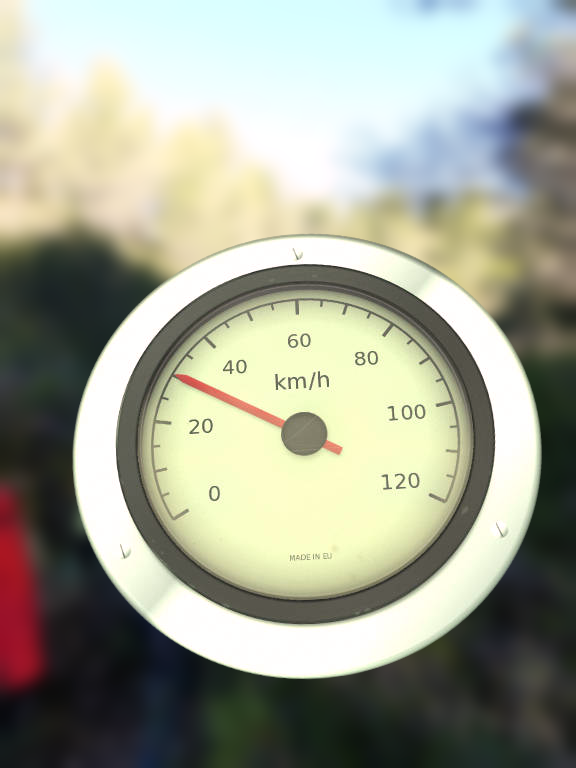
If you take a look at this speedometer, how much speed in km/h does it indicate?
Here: 30 km/h
